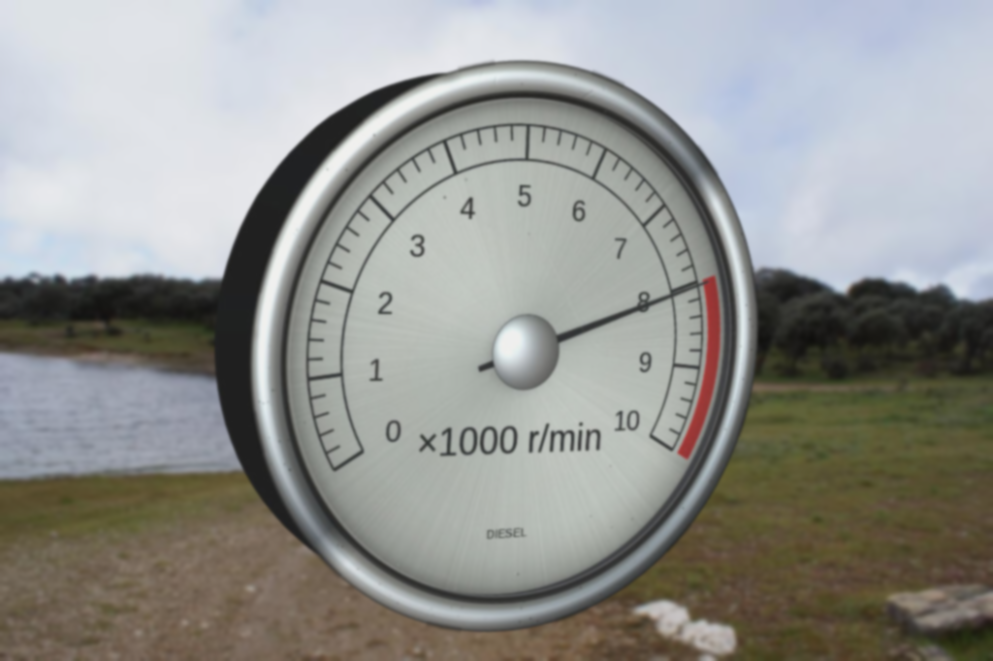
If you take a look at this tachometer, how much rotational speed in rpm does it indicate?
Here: 8000 rpm
